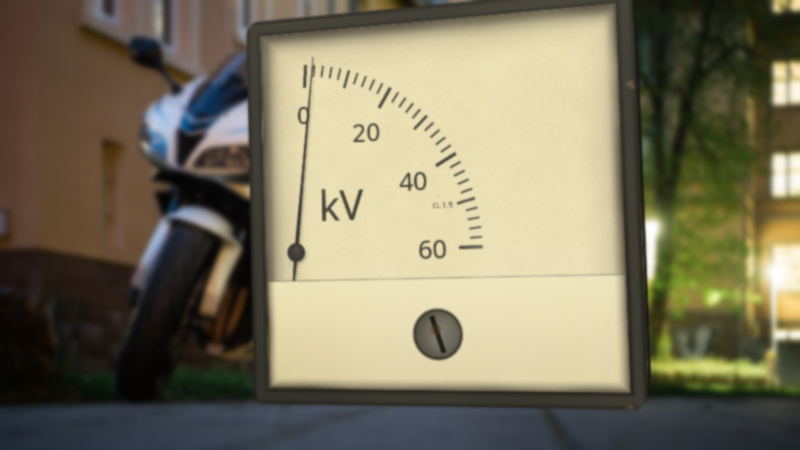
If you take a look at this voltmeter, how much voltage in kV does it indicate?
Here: 2 kV
